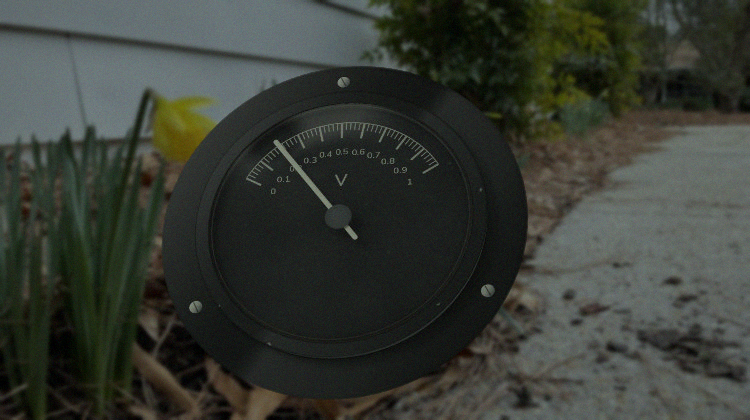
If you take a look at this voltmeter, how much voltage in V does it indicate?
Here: 0.2 V
